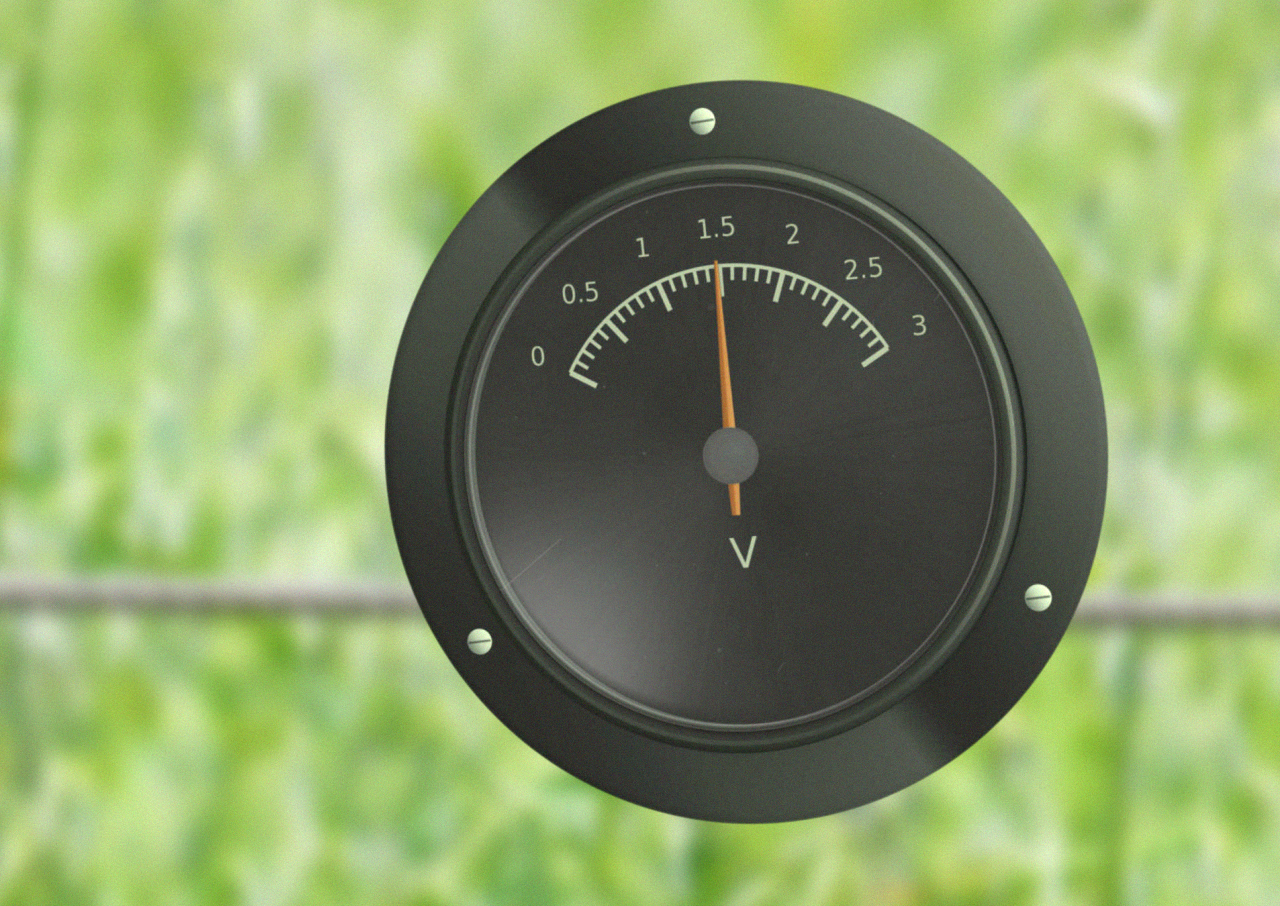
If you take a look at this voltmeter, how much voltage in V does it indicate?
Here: 1.5 V
